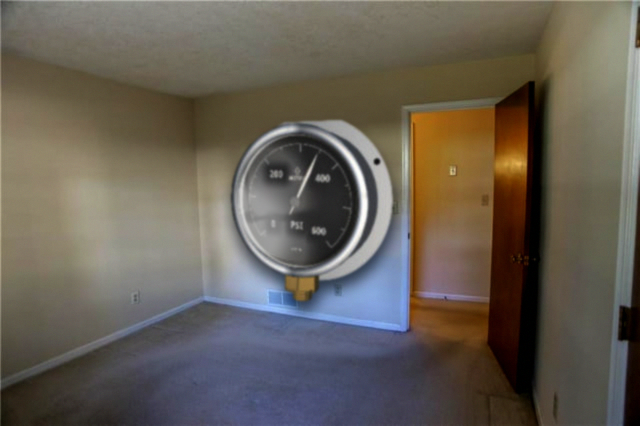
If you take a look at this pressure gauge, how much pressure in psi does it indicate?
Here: 350 psi
